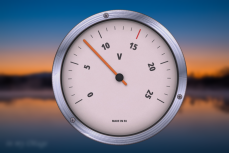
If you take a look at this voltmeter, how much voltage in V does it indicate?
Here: 8 V
